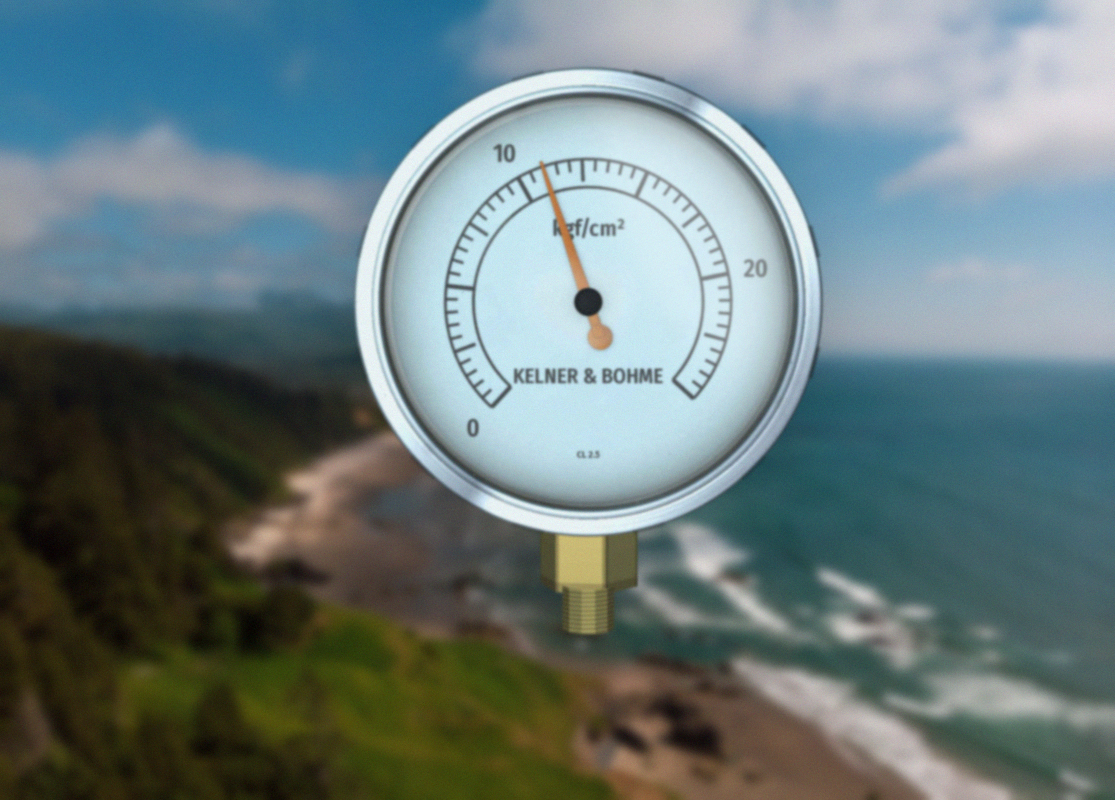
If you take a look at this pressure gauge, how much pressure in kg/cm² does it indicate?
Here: 11 kg/cm²
